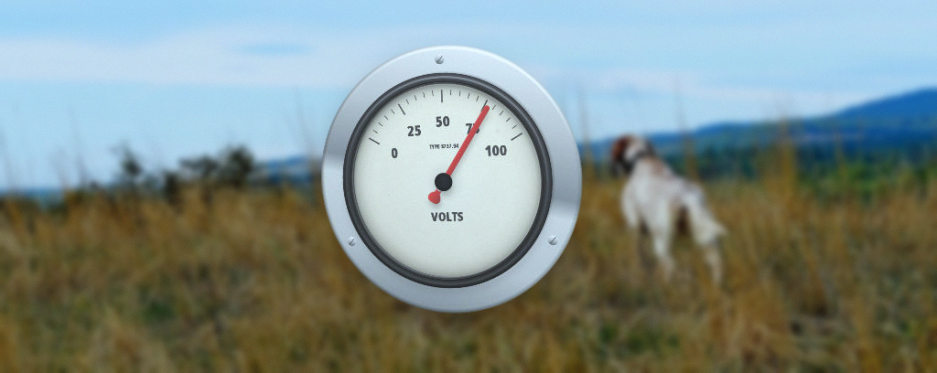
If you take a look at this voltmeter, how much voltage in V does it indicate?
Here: 77.5 V
